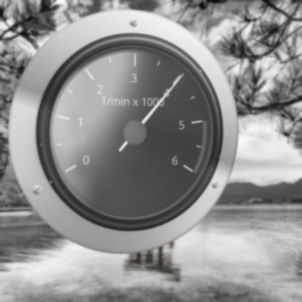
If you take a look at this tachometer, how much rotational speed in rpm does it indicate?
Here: 4000 rpm
